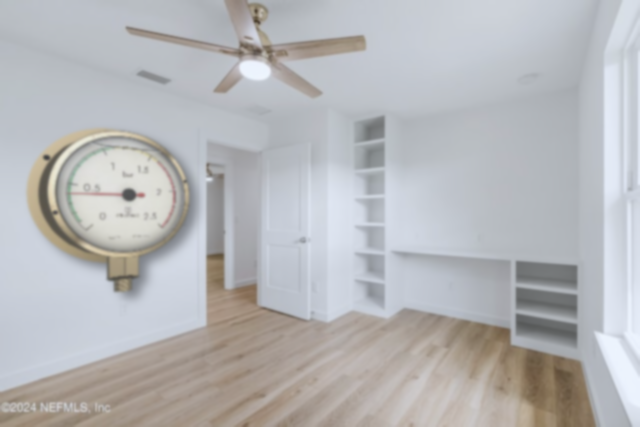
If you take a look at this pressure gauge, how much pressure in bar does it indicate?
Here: 0.4 bar
